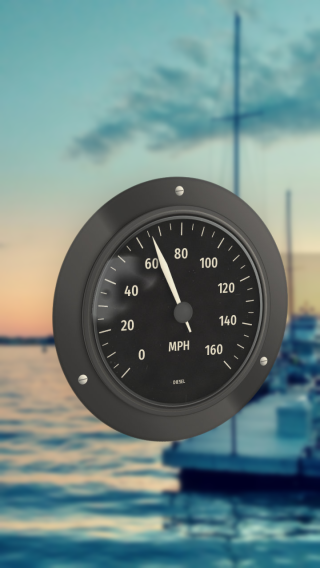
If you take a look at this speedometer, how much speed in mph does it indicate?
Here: 65 mph
